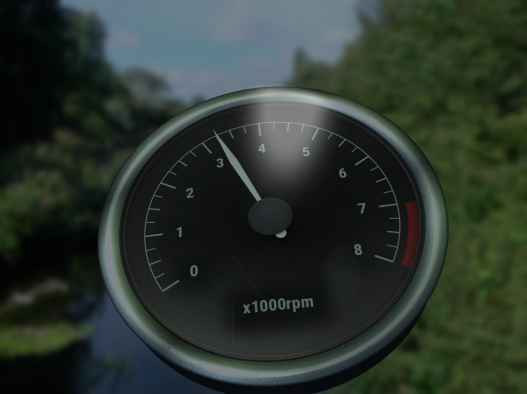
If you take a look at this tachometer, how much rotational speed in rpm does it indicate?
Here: 3250 rpm
